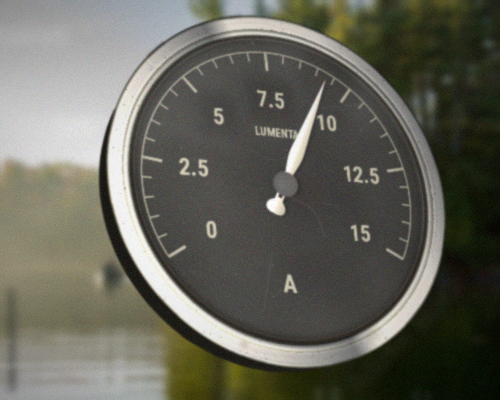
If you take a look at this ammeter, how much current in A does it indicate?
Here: 9.25 A
